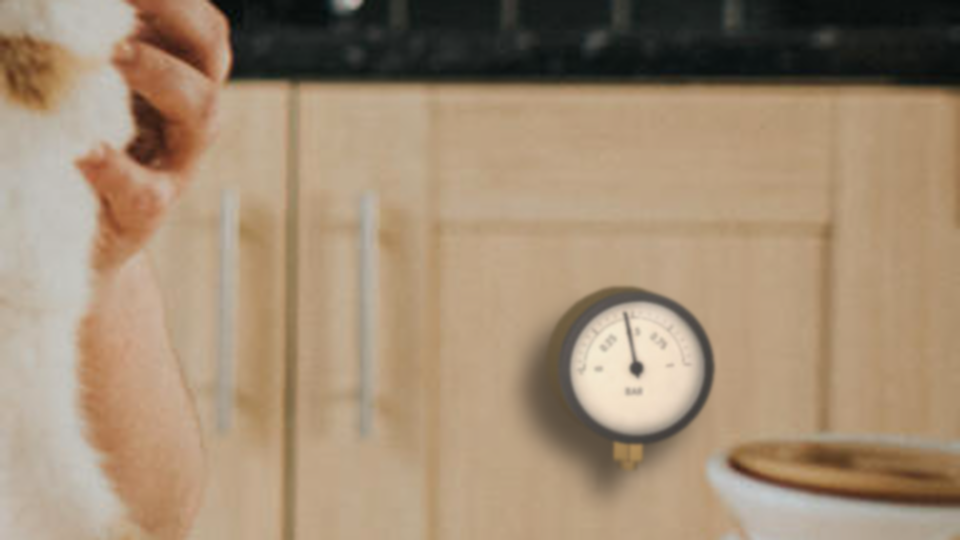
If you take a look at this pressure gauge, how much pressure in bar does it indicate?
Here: 0.45 bar
